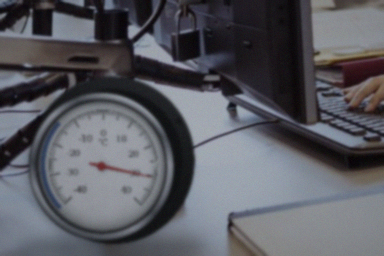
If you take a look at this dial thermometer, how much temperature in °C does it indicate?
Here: 30 °C
